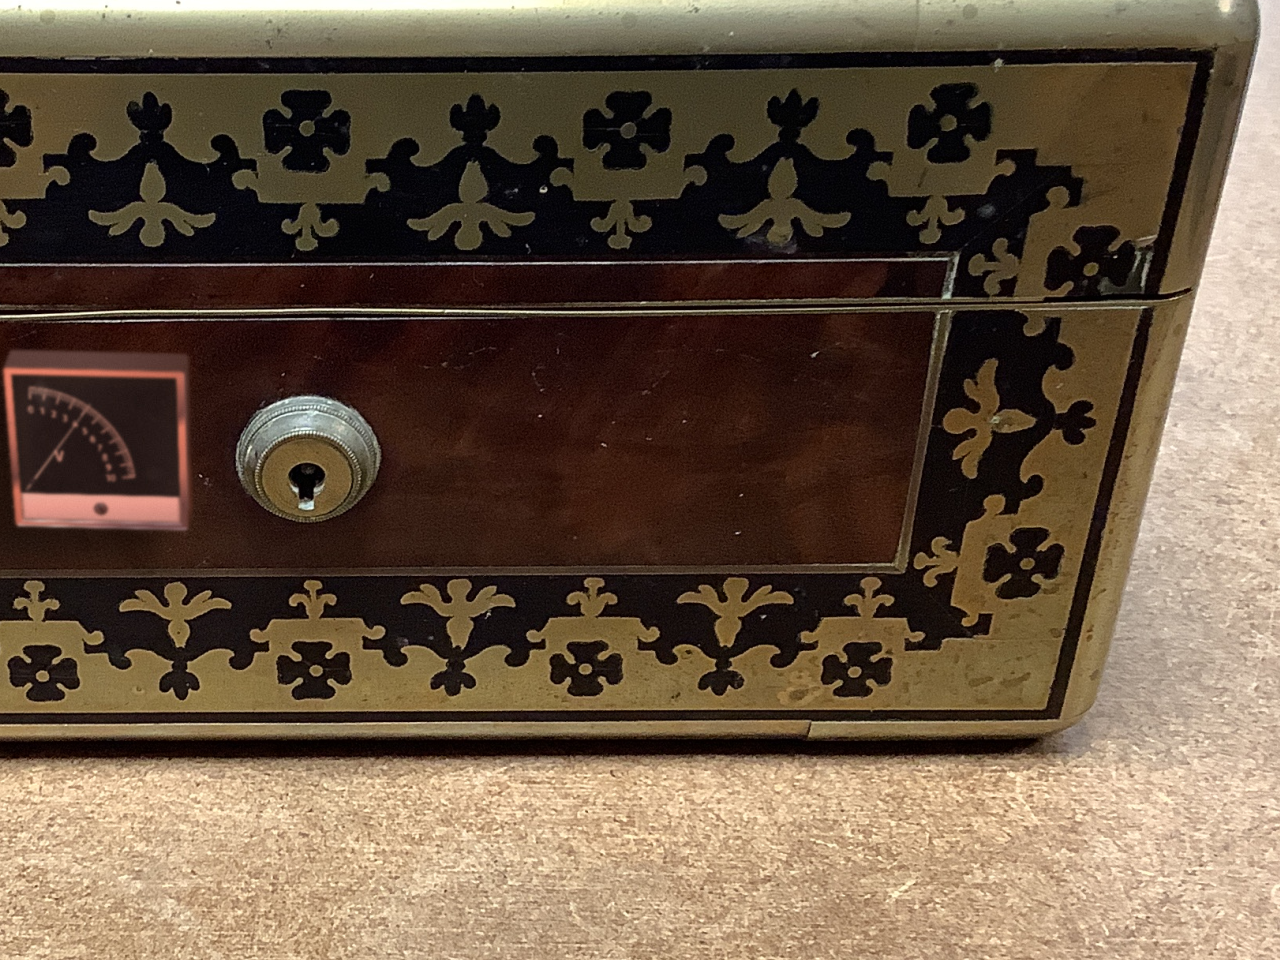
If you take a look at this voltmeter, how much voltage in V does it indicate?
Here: 4 V
